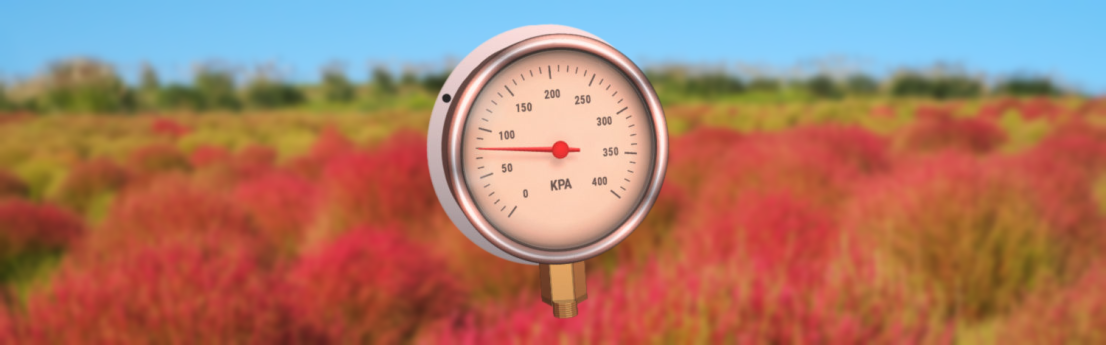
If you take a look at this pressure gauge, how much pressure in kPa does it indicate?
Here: 80 kPa
